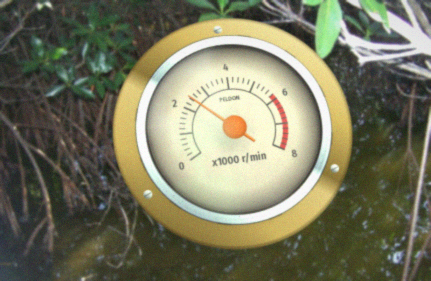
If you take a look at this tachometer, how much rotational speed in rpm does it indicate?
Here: 2400 rpm
